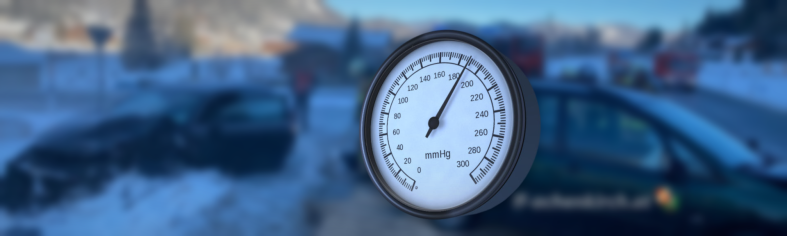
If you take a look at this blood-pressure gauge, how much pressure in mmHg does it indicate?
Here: 190 mmHg
